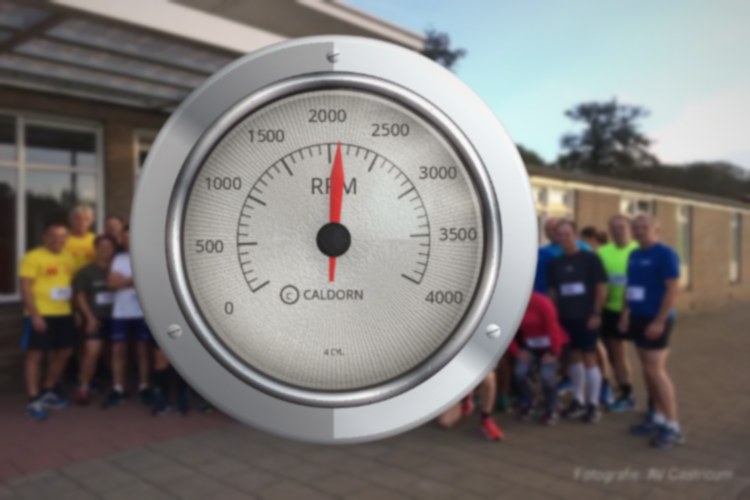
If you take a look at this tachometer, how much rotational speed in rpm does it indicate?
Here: 2100 rpm
